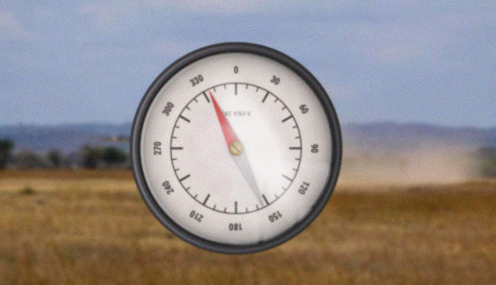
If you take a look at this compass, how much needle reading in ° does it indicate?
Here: 335 °
